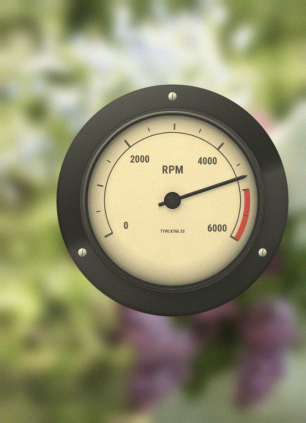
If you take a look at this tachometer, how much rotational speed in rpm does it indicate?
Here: 4750 rpm
